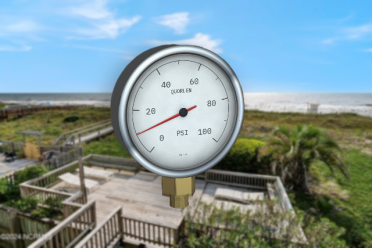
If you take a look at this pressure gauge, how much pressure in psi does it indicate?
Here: 10 psi
